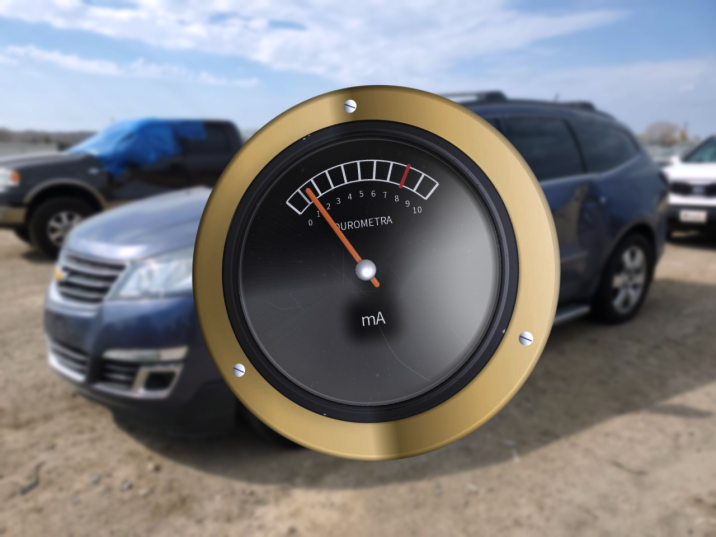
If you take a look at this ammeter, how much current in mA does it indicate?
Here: 1.5 mA
